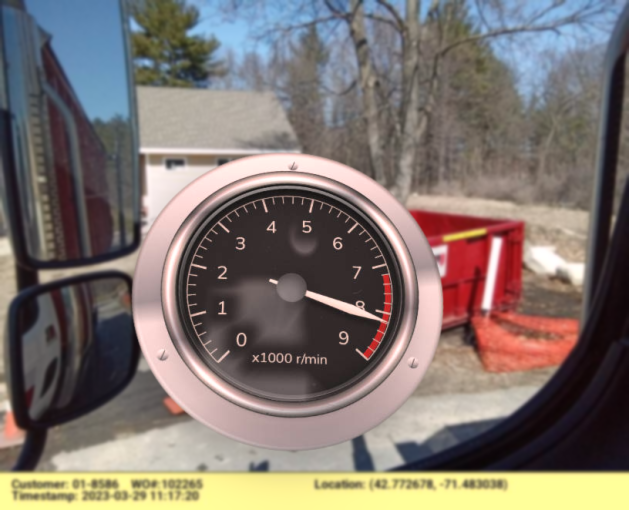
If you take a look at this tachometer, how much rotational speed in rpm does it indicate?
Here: 8200 rpm
